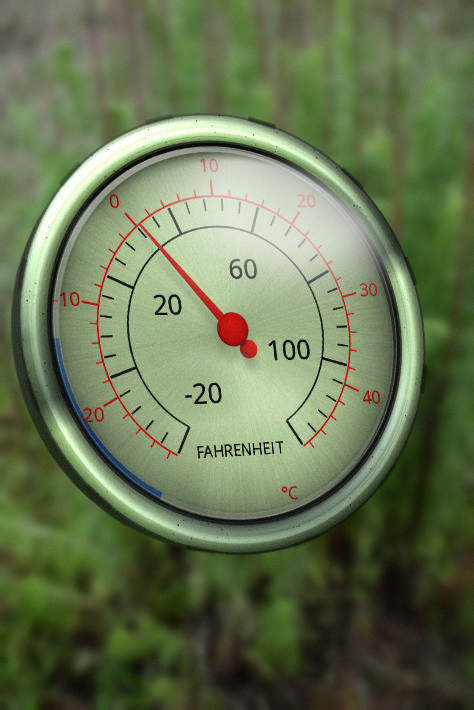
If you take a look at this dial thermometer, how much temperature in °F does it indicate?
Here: 32 °F
